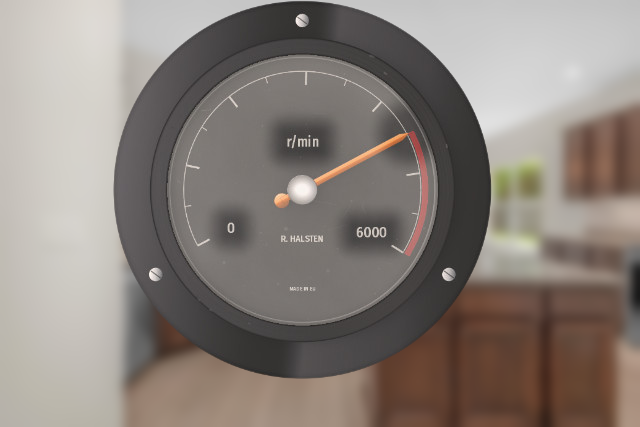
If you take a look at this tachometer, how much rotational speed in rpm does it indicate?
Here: 4500 rpm
